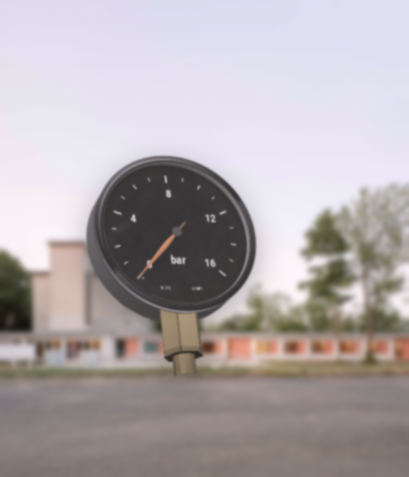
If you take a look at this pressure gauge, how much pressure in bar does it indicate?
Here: 0 bar
